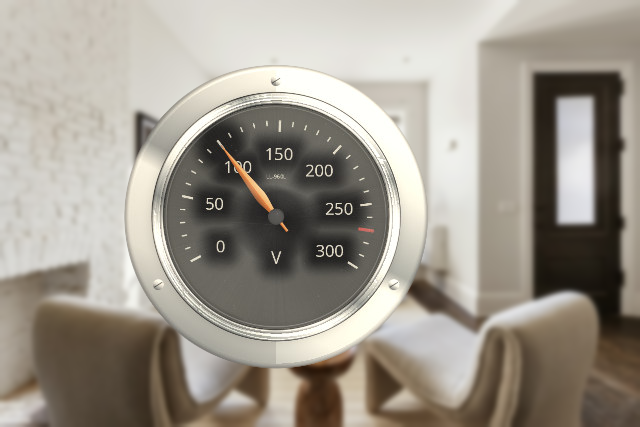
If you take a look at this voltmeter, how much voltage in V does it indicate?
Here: 100 V
